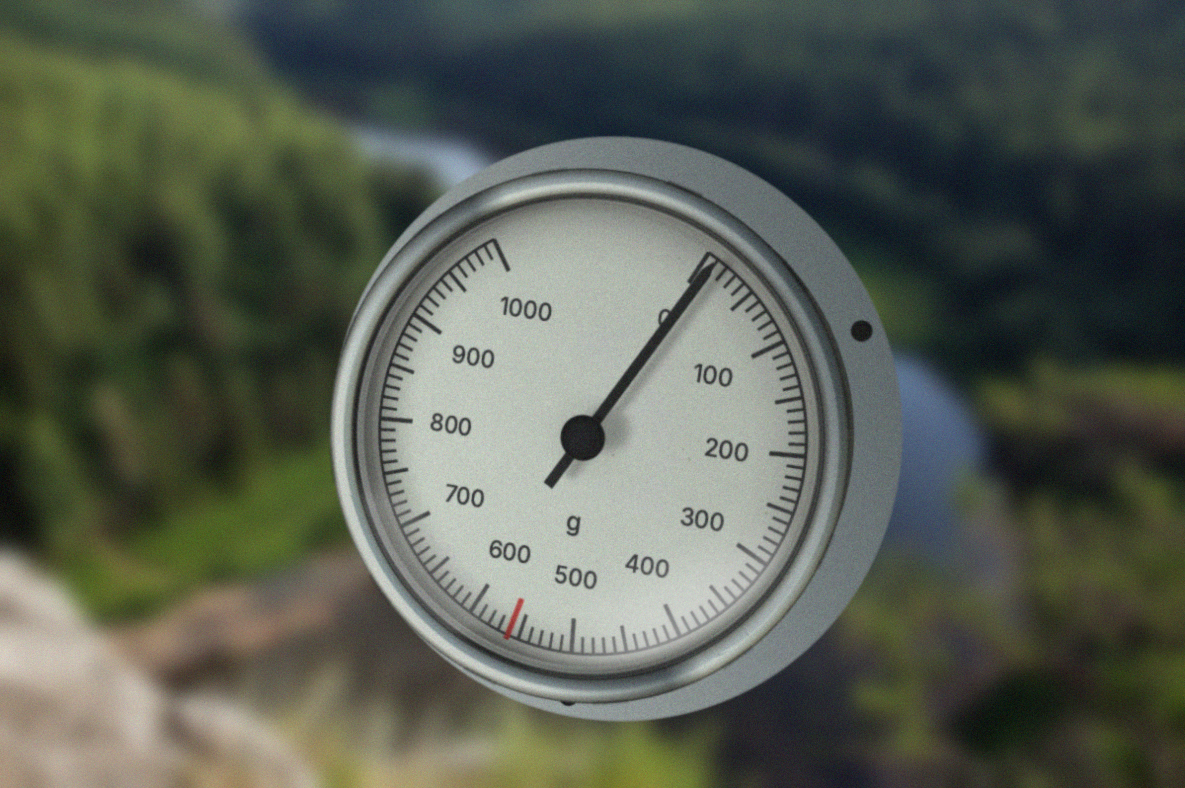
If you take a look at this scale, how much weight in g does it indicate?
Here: 10 g
